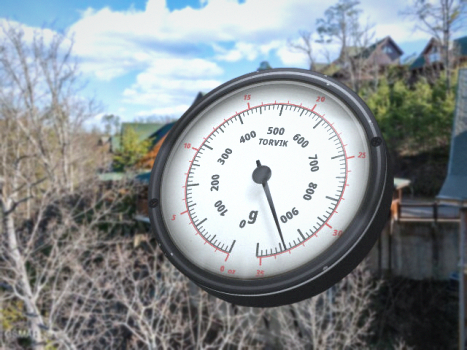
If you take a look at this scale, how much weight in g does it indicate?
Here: 940 g
